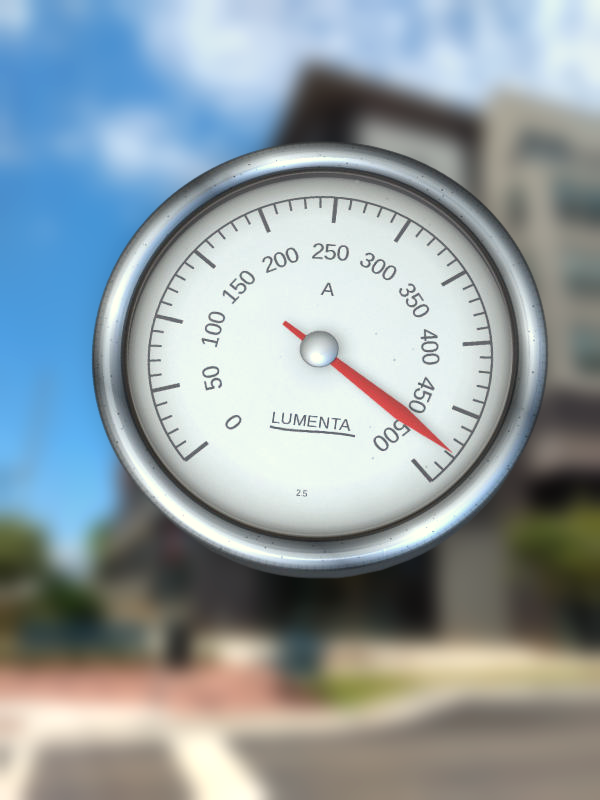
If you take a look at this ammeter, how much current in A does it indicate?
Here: 480 A
